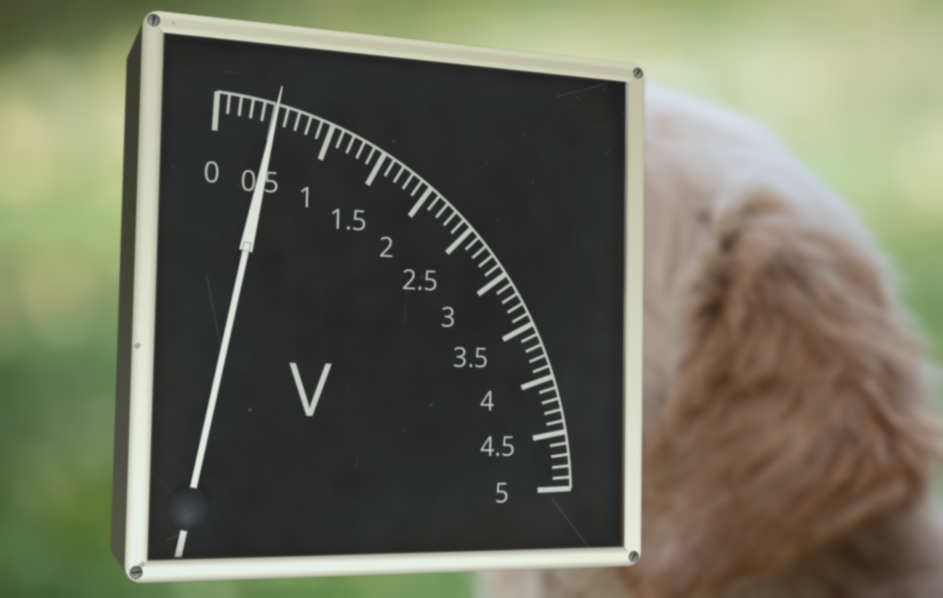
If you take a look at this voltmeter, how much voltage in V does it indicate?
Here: 0.5 V
